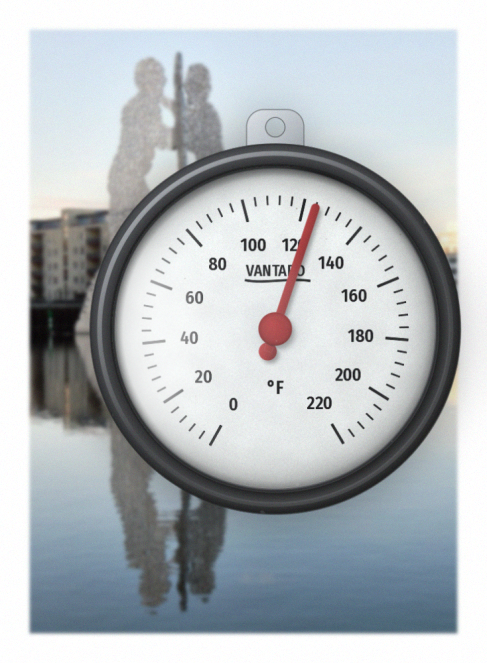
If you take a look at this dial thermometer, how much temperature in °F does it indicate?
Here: 124 °F
